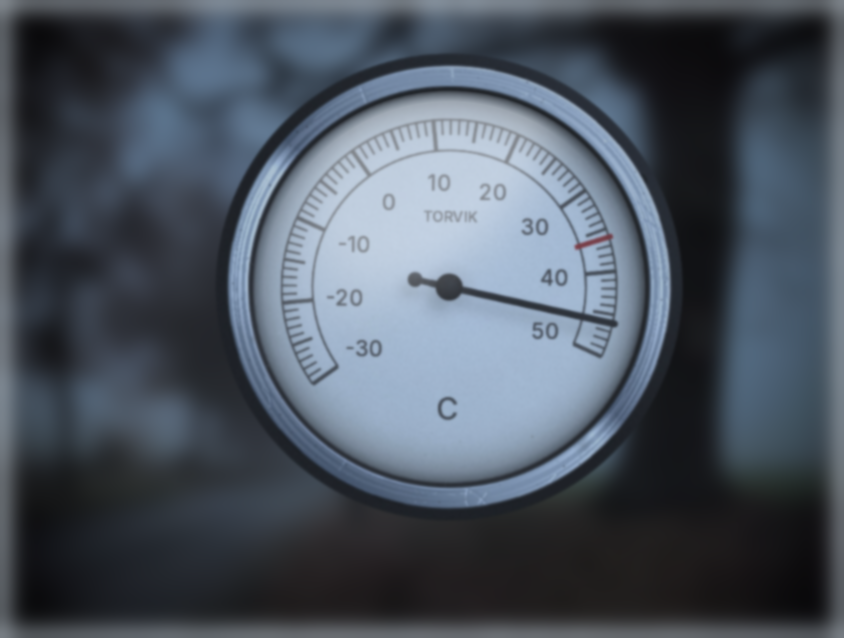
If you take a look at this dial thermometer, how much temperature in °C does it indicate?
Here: 46 °C
